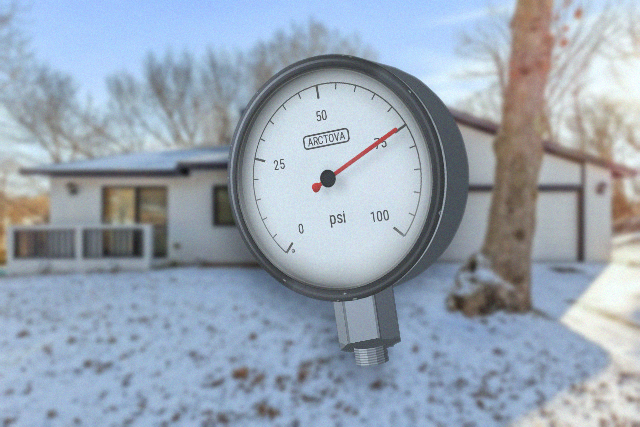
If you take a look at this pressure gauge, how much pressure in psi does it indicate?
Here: 75 psi
